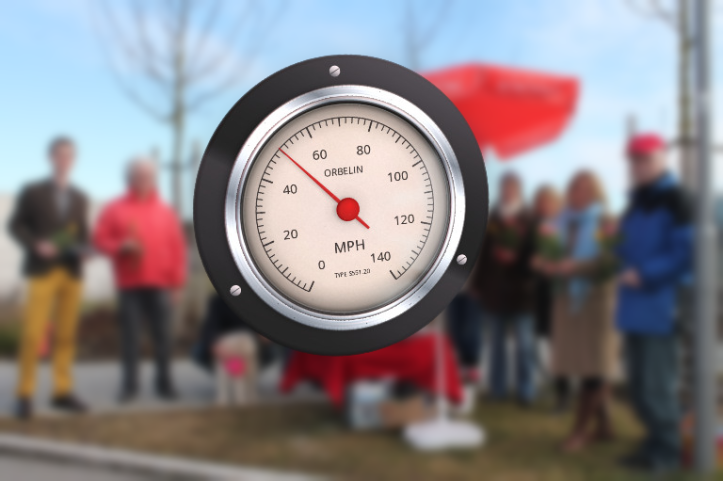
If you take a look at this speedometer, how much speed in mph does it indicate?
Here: 50 mph
